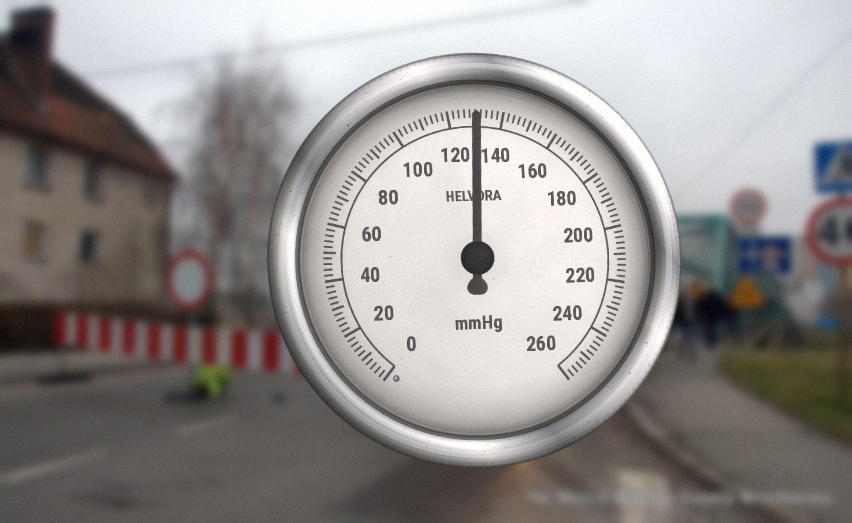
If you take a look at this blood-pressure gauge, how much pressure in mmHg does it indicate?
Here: 130 mmHg
